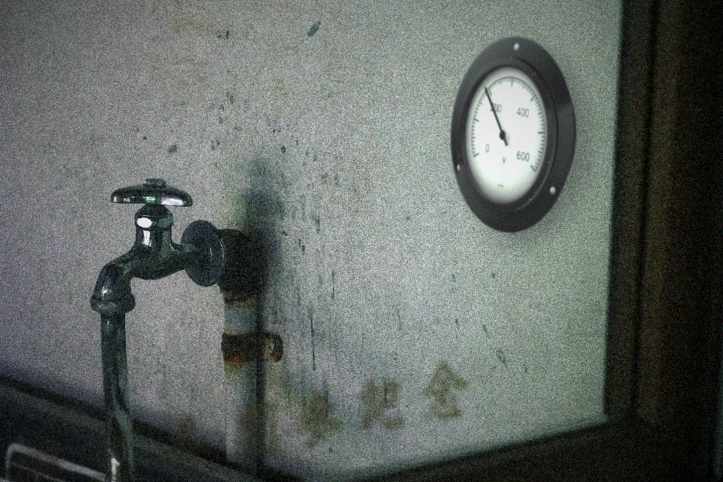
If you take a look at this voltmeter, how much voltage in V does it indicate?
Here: 200 V
